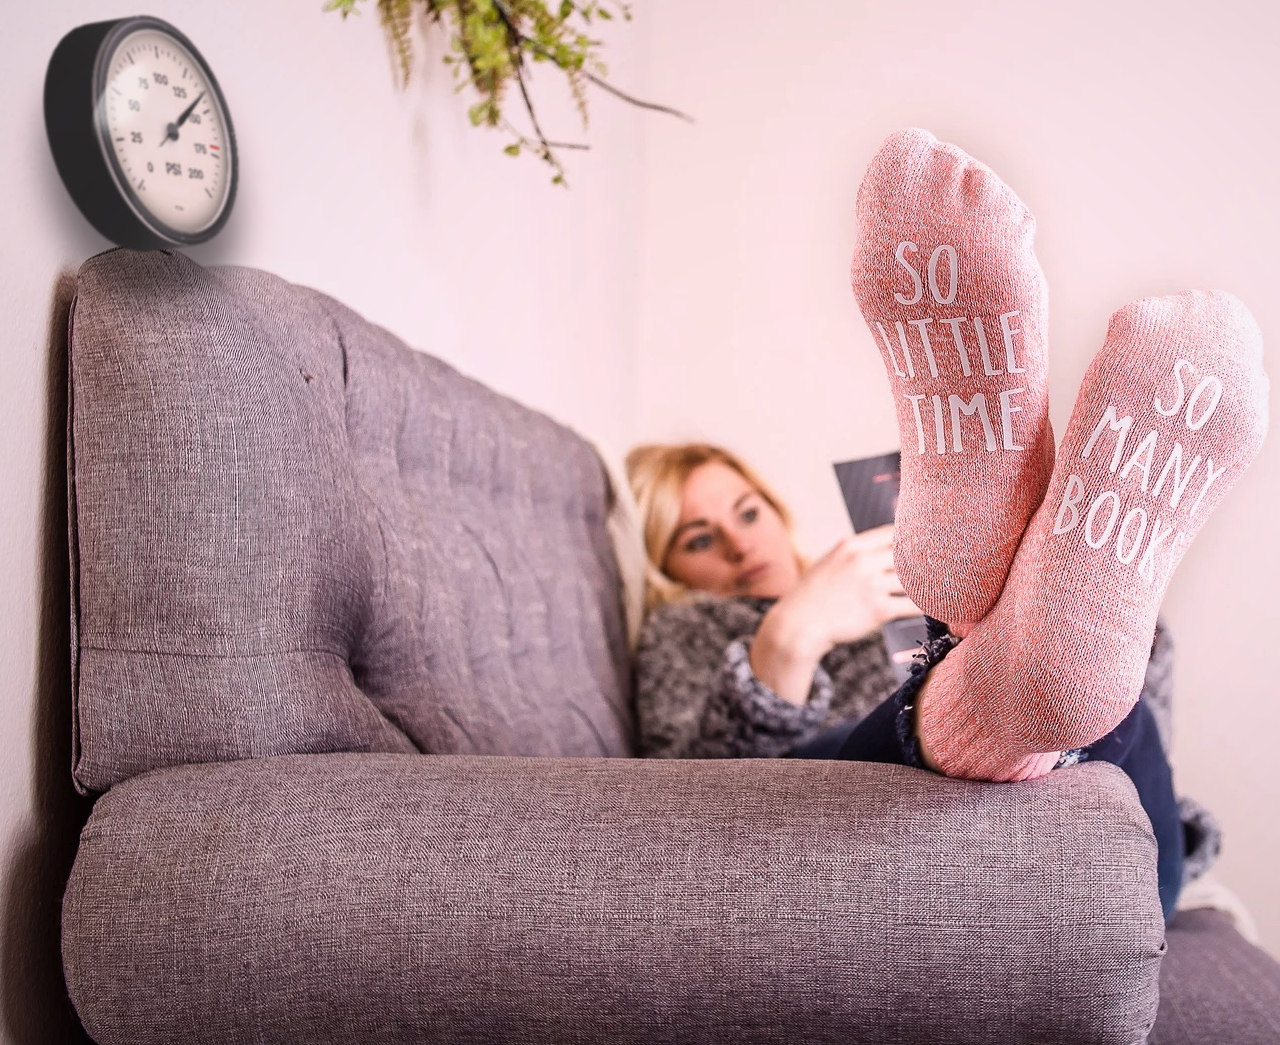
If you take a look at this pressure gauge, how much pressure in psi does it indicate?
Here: 140 psi
